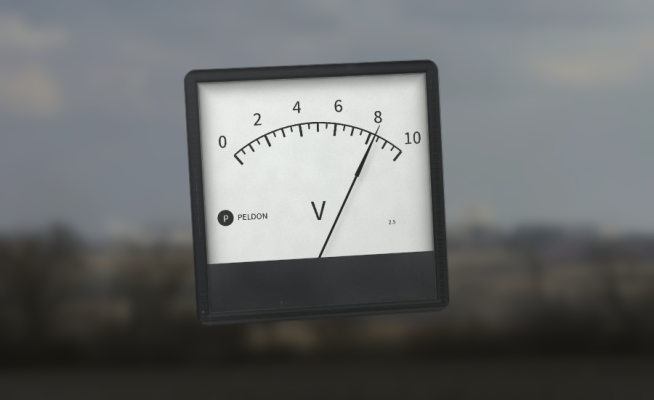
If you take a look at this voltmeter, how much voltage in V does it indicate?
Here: 8.25 V
